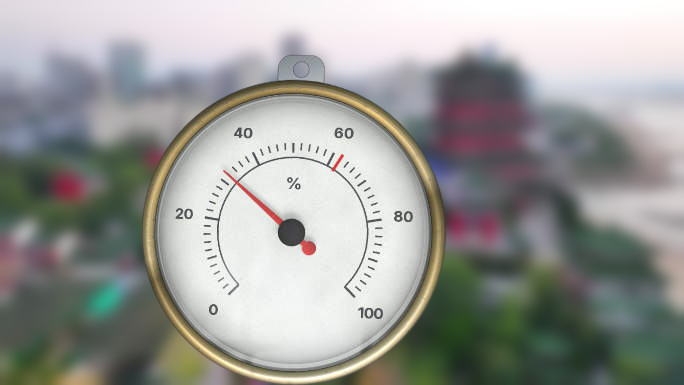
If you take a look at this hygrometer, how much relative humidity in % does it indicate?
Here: 32 %
